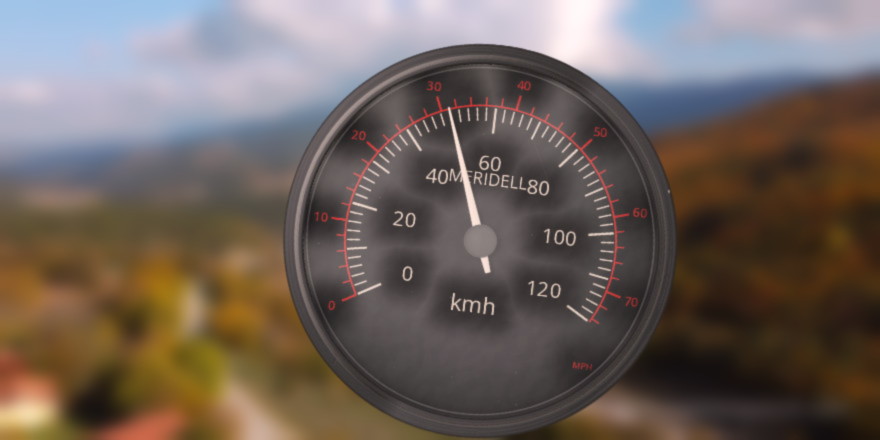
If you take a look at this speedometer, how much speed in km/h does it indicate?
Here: 50 km/h
